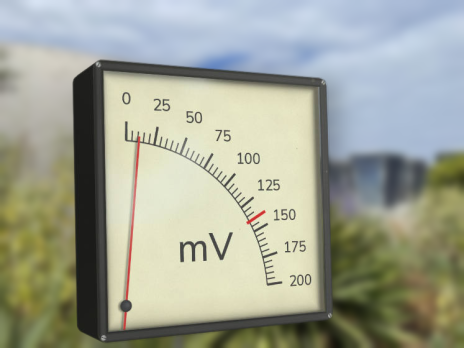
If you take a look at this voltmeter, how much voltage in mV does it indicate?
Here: 10 mV
